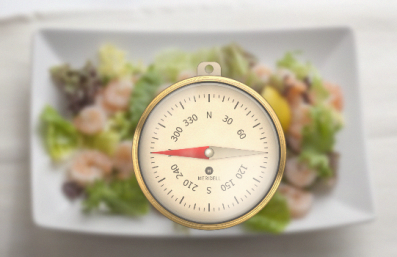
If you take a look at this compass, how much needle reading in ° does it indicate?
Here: 270 °
